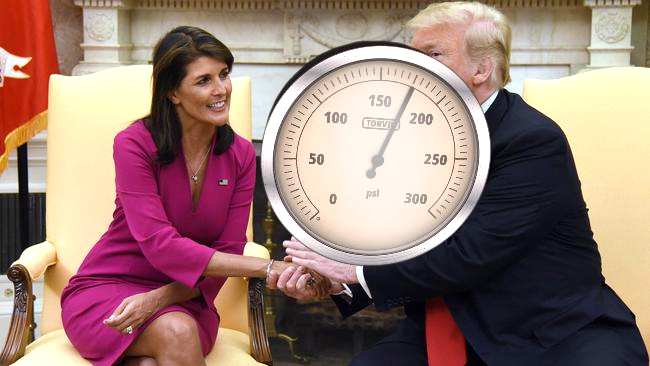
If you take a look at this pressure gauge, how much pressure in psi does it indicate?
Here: 175 psi
